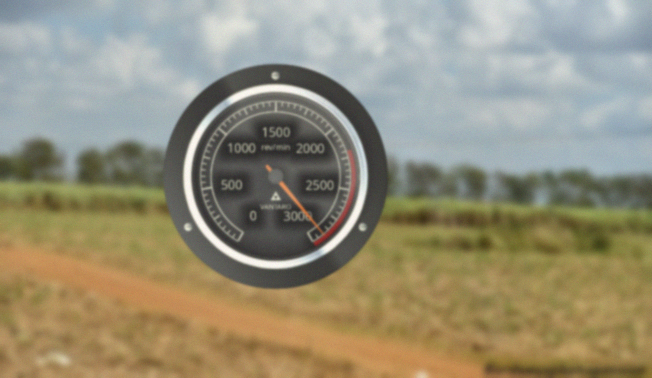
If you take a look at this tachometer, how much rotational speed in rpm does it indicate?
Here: 2900 rpm
